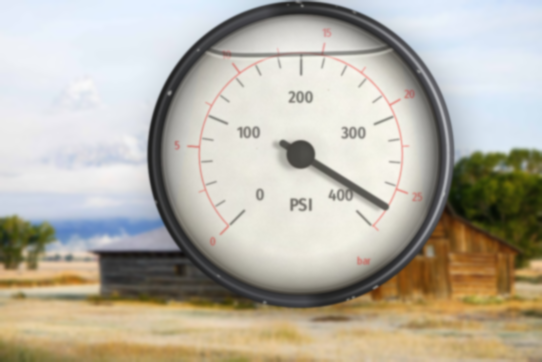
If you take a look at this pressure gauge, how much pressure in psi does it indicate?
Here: 380 psi
